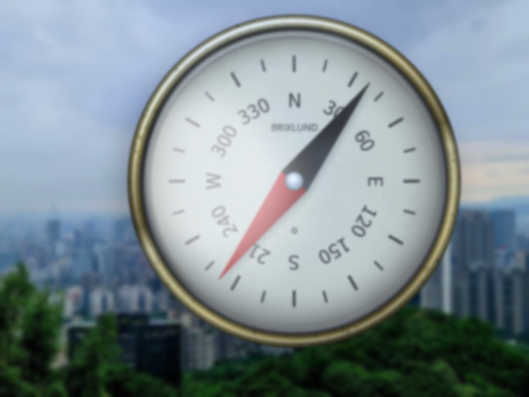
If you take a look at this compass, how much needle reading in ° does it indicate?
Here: 217.5 °
